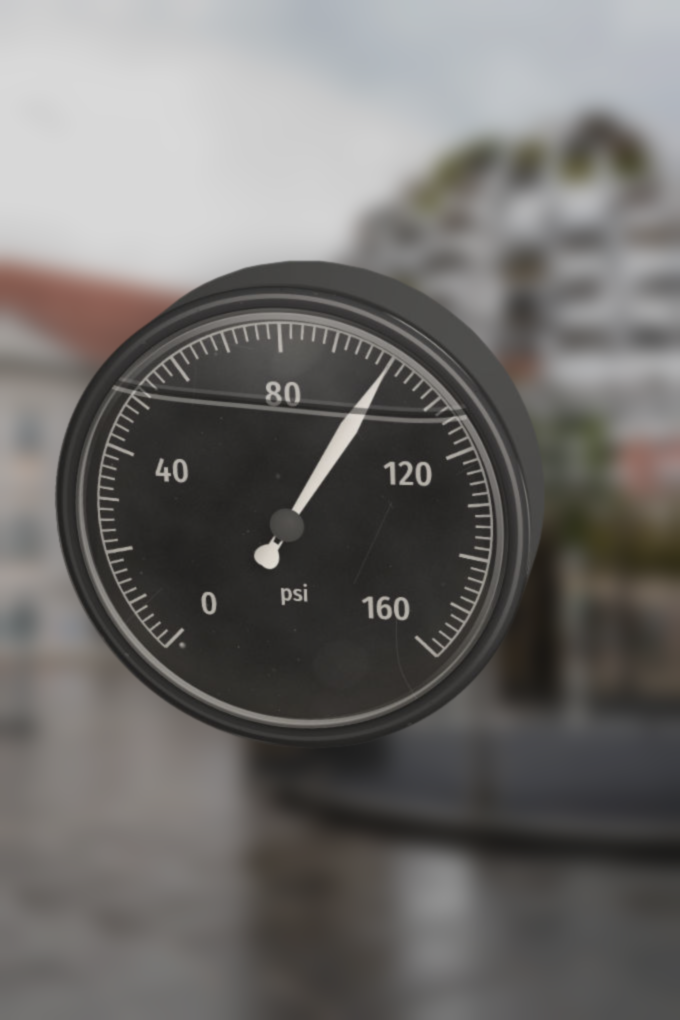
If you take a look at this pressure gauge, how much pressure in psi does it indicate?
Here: 100 psi
